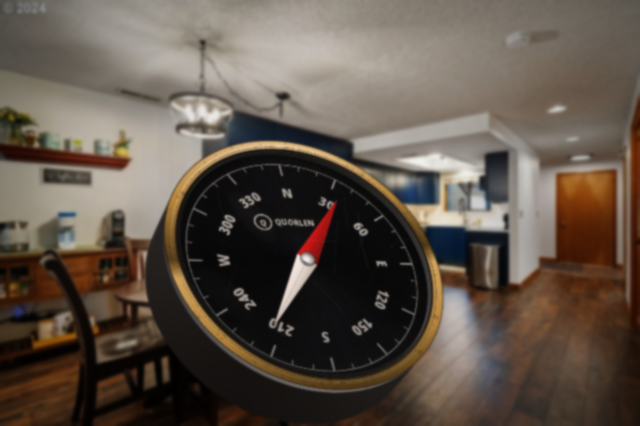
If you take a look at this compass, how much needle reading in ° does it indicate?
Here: 35 °
